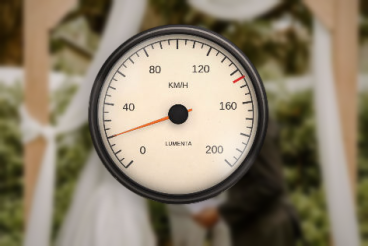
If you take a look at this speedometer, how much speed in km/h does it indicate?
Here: 20 km/h
